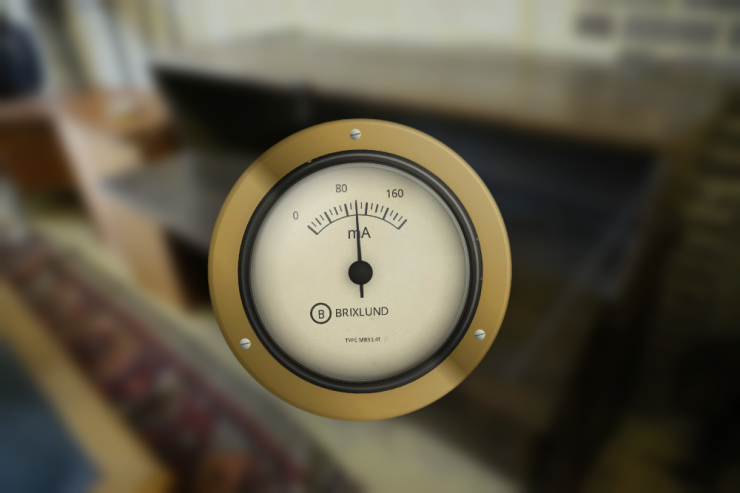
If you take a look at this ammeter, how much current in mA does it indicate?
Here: 100 mA
